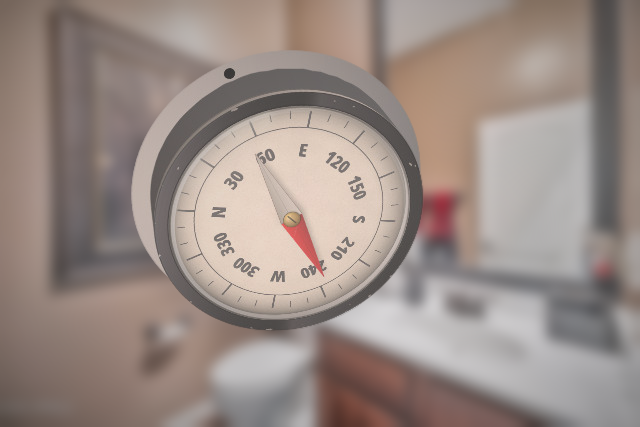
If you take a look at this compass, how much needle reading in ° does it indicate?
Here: 235 °
